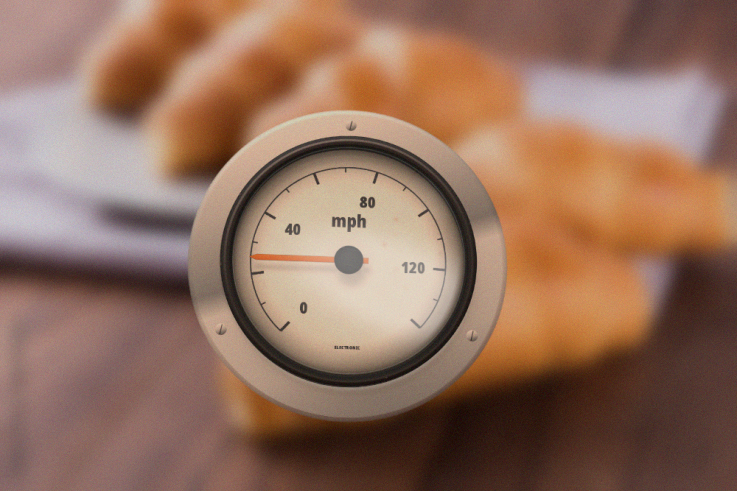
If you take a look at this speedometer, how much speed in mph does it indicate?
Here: 25 mph
